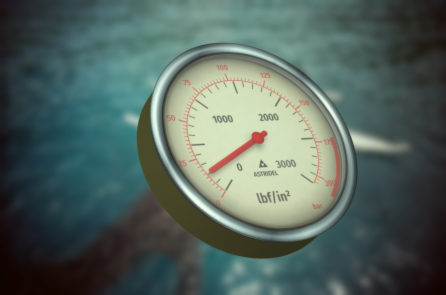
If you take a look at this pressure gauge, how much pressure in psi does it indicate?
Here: 200 psi
